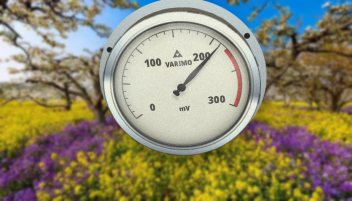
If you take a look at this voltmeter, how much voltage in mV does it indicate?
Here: 210 mV
